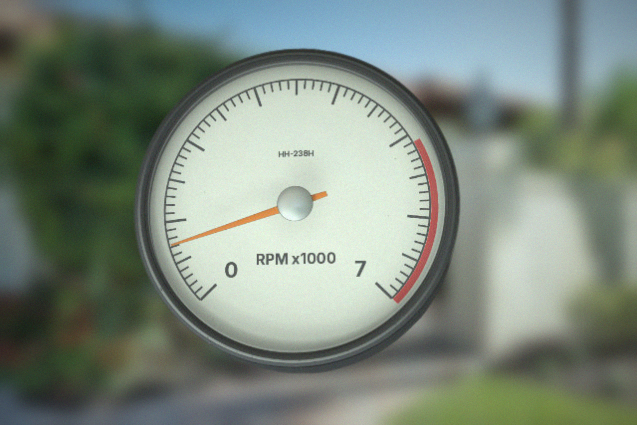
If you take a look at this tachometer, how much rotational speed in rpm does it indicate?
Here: 700 rpm
